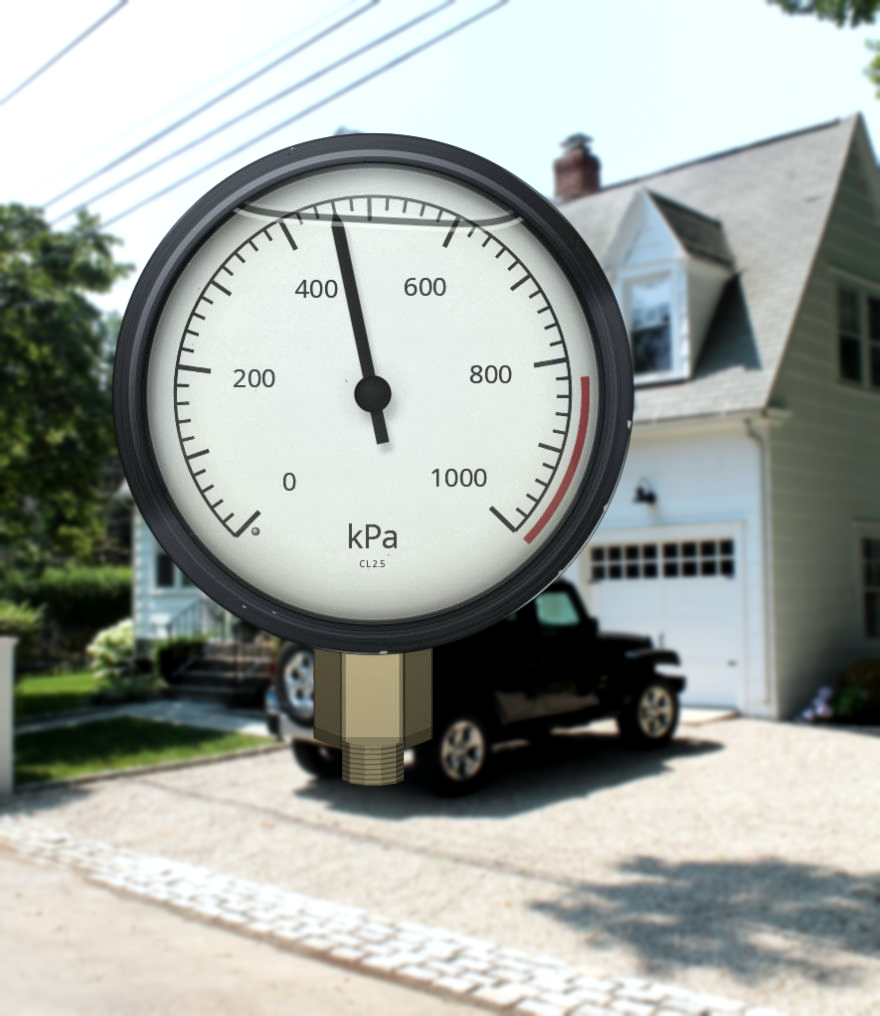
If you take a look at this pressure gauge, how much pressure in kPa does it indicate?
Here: 460 kPa
